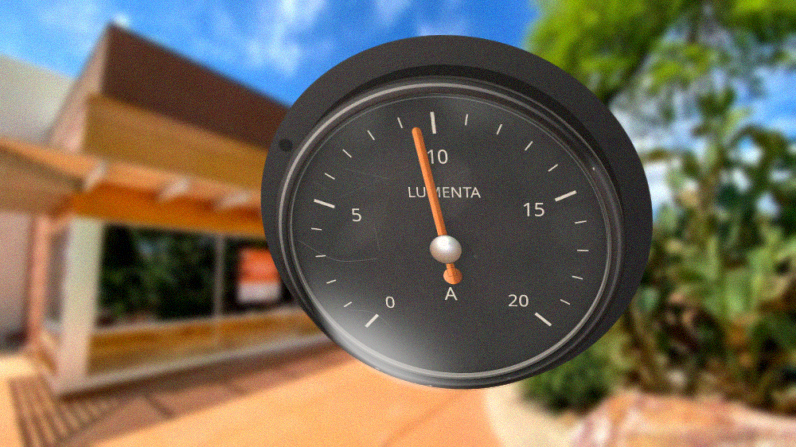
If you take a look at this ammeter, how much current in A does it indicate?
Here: 9.5 A
